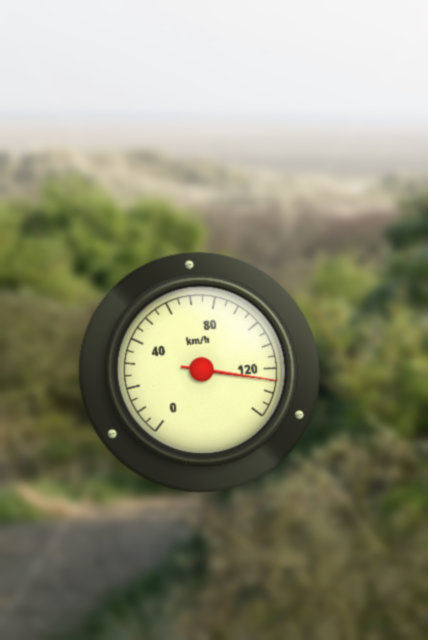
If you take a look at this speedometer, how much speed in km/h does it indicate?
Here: 125 km/h
